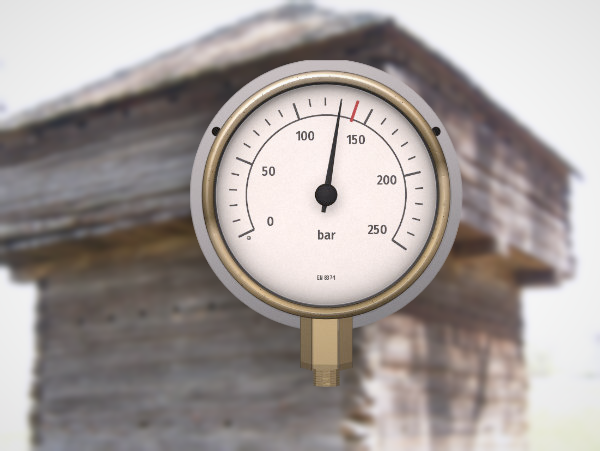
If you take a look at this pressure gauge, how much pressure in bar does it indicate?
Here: 130 bar
